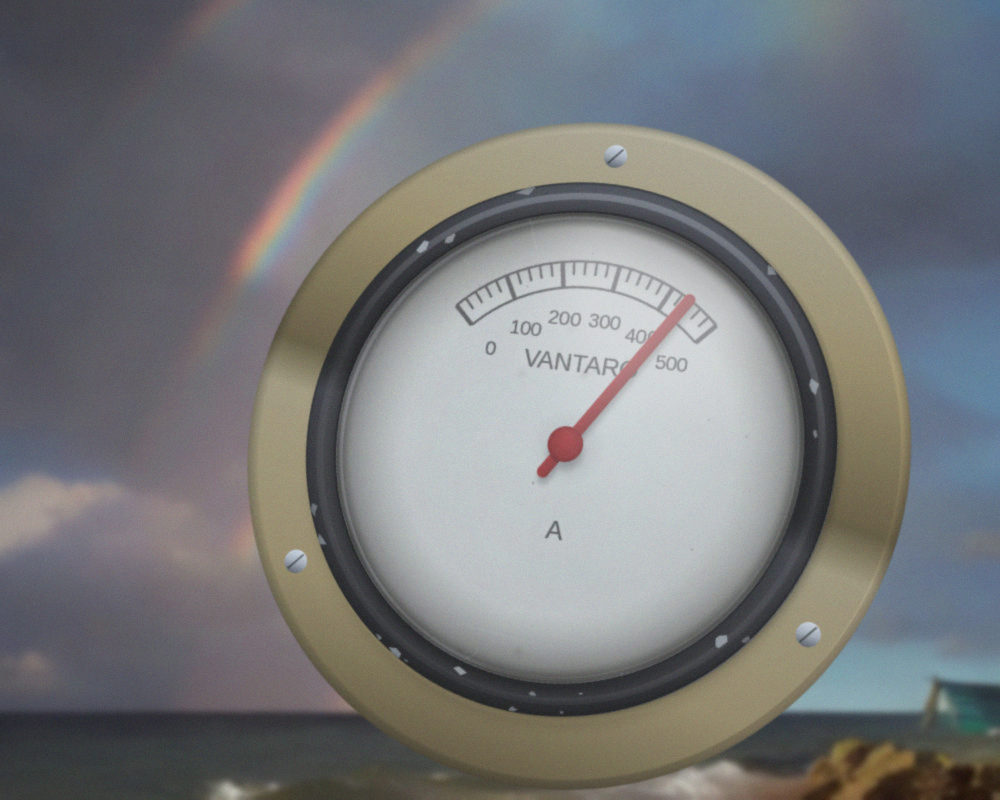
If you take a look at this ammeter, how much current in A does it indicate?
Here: 440 A
